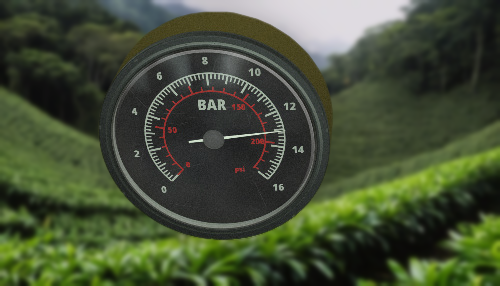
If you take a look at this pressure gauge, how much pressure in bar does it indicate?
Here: 13 bar
